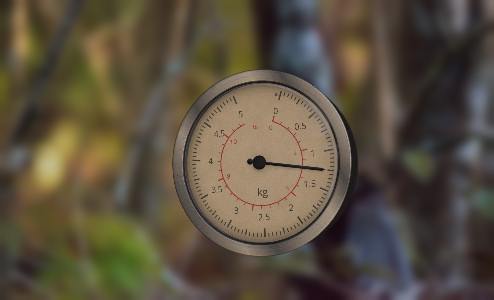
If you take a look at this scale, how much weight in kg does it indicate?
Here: 1.25 kg
